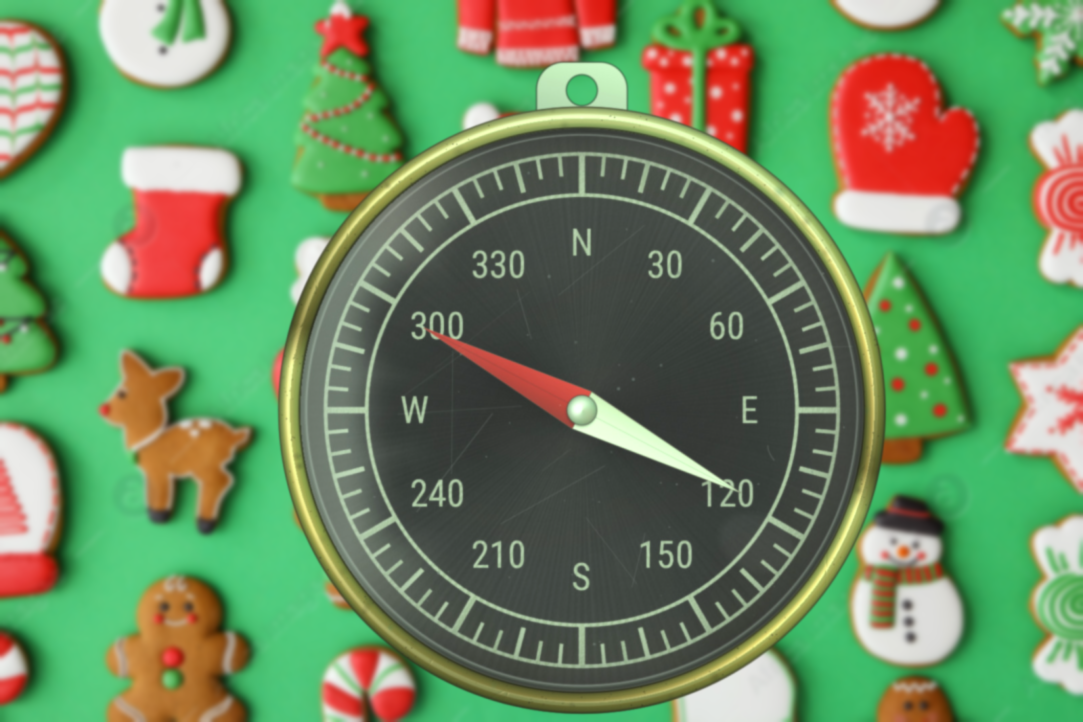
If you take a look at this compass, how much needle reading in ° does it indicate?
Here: 297.5 °
